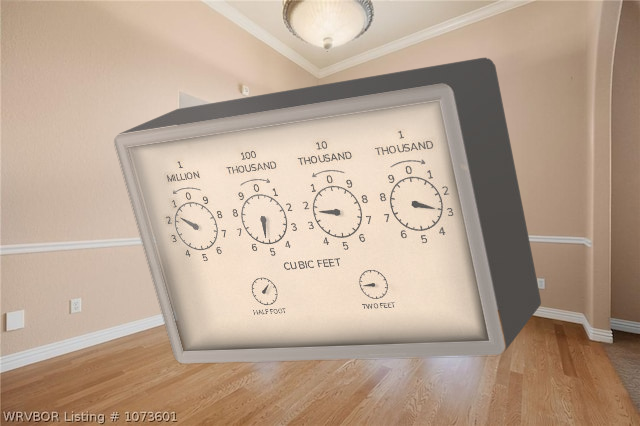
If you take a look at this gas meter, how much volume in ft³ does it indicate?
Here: 152300 ft³
